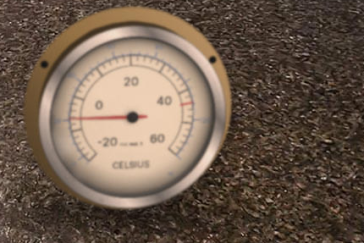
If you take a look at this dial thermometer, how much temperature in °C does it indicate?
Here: -6 °C
